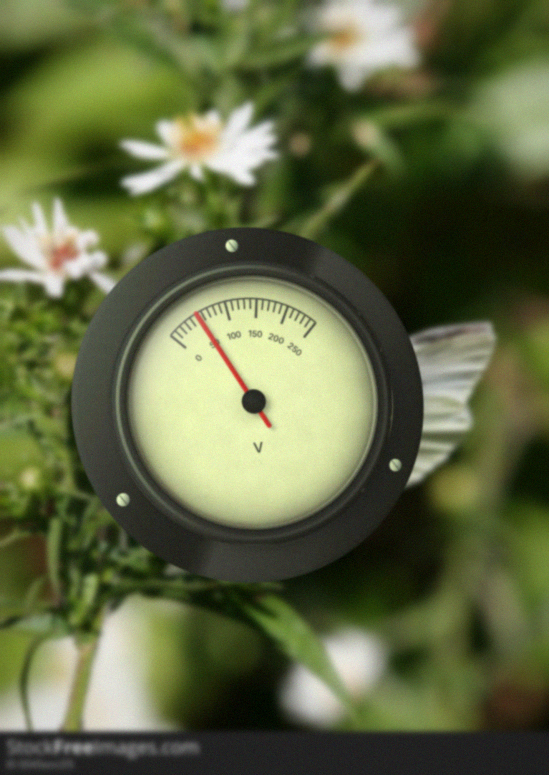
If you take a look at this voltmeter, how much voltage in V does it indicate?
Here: 50 V
